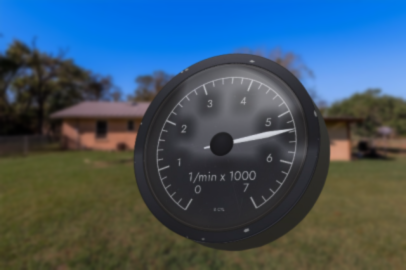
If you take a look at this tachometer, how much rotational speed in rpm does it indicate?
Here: 5400 rpm
